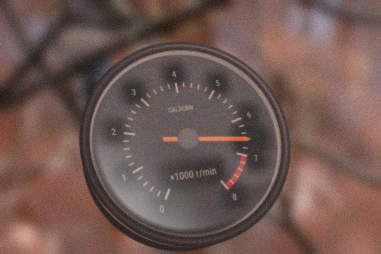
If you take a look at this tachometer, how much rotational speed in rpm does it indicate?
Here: 6600 rpm
